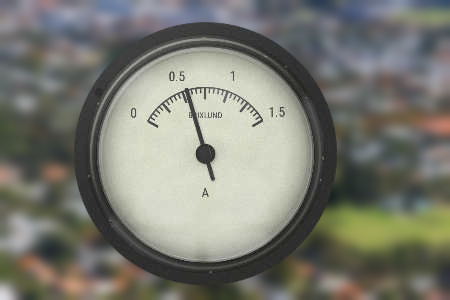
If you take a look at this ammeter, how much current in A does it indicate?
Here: 0.55 A
